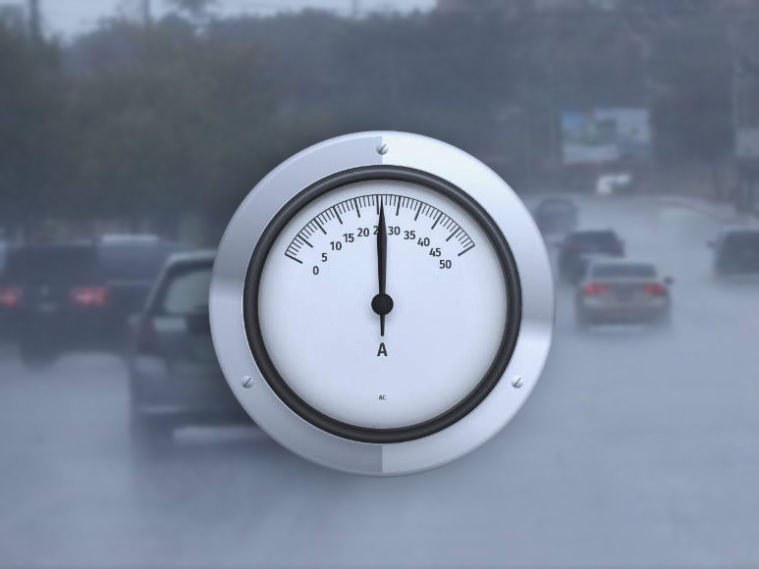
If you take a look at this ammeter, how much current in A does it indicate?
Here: 26 A
